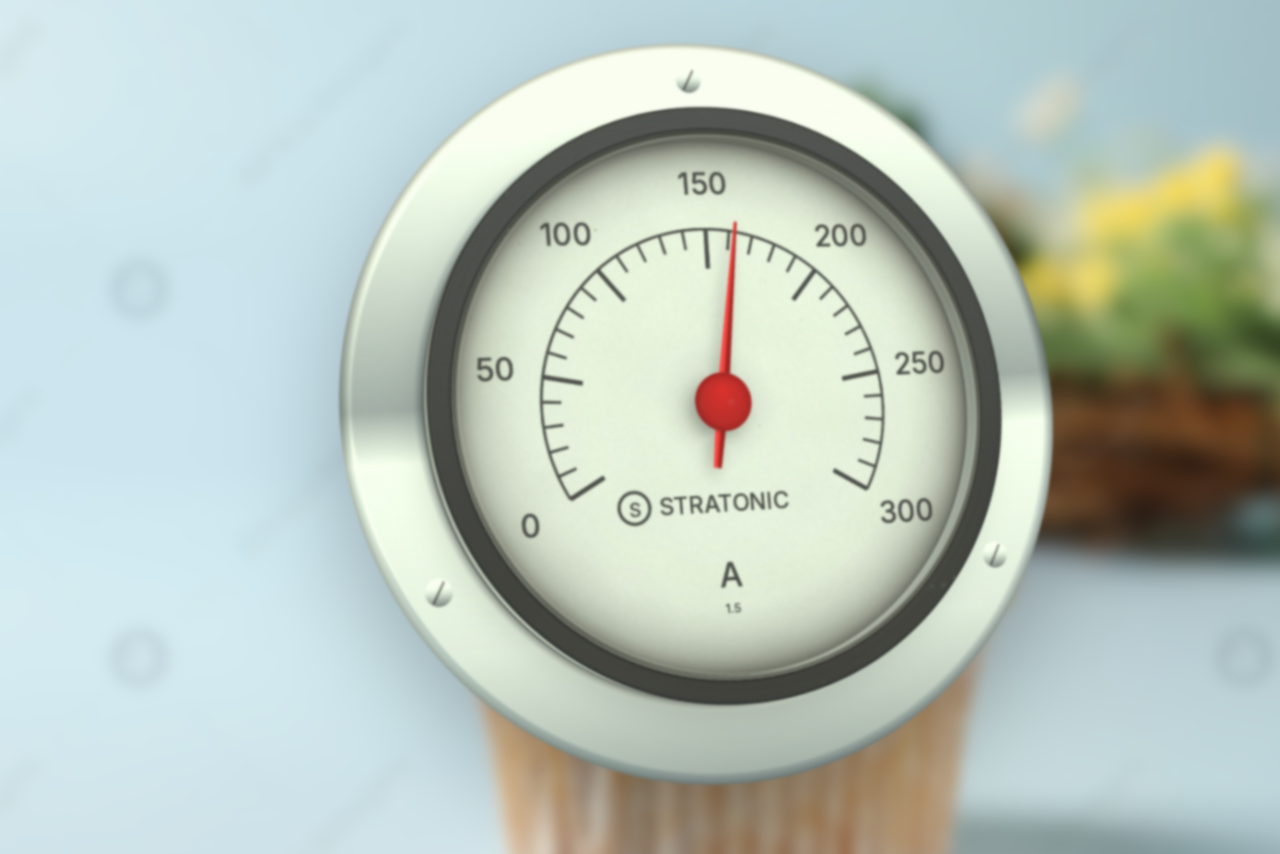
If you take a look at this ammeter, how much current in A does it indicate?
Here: 160 A
